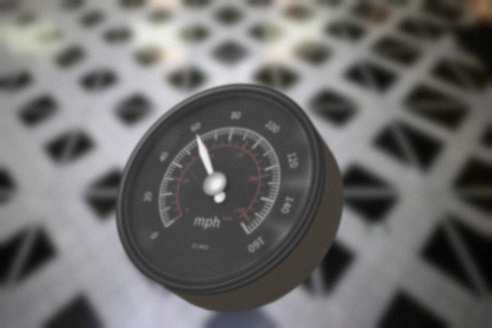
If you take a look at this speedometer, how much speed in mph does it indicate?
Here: 60 mph
